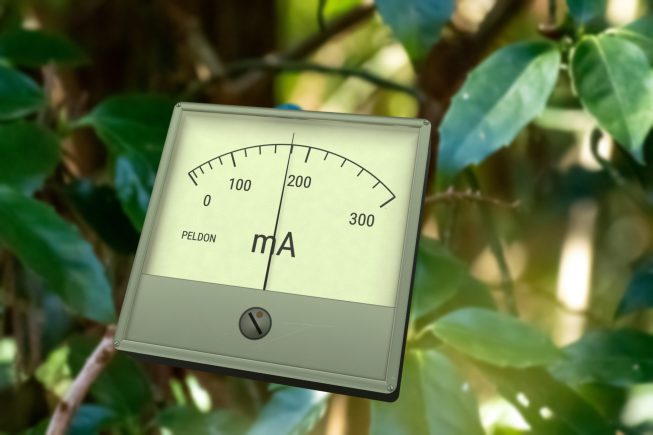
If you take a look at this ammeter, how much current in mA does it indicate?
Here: 180 mA
